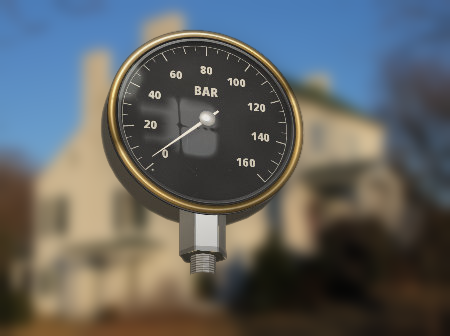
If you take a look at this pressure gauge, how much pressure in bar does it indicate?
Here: 2.5 bar
